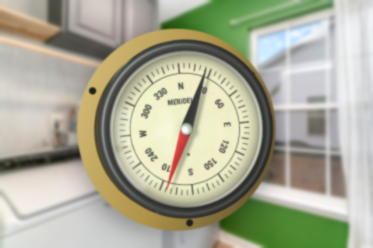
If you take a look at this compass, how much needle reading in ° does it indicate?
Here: 205 °
